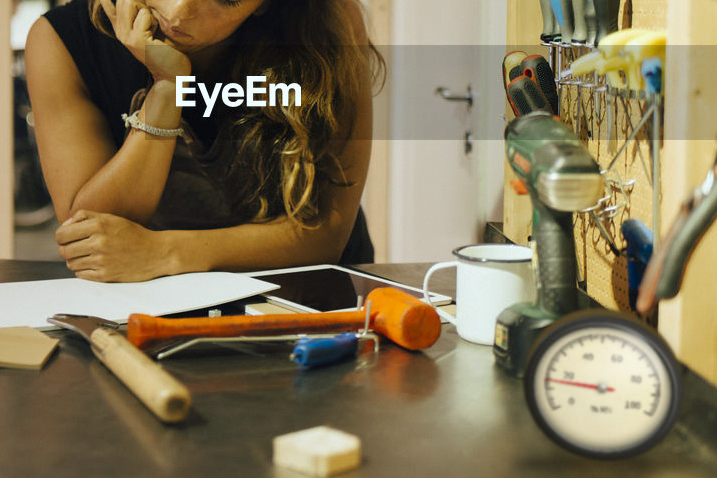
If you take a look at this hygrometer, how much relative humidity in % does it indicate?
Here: 15 %
